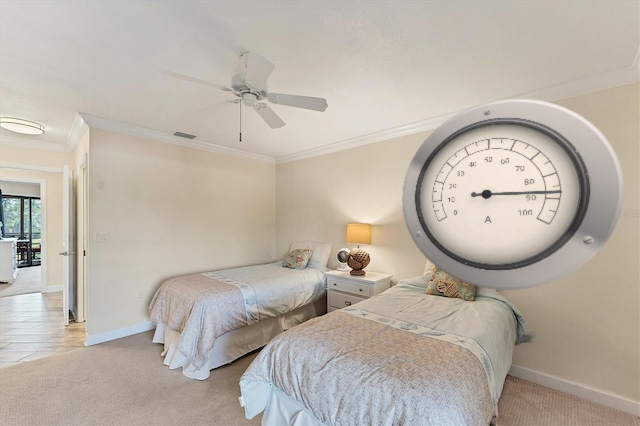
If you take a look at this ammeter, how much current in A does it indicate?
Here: 87.5 A
